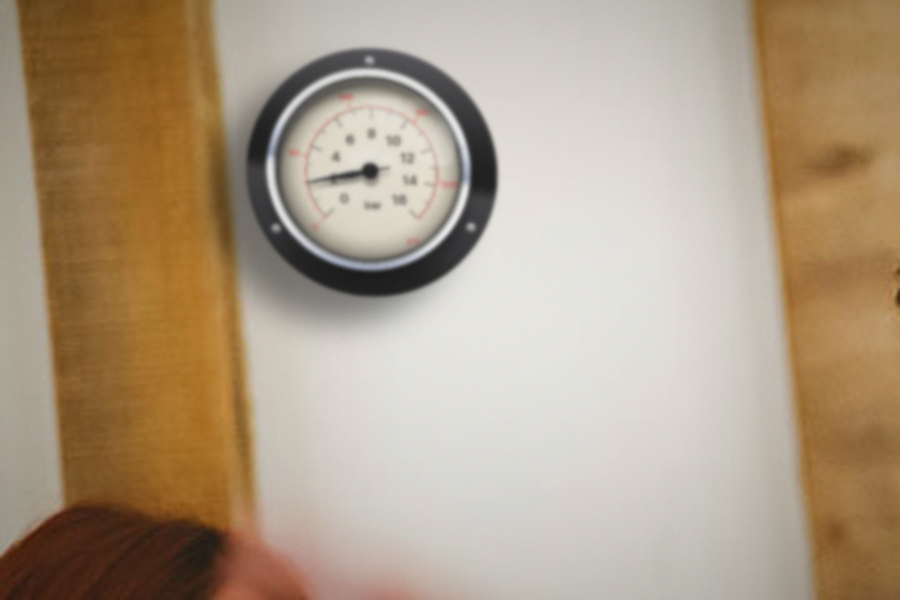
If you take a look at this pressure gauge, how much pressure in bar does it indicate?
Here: 2 bar
